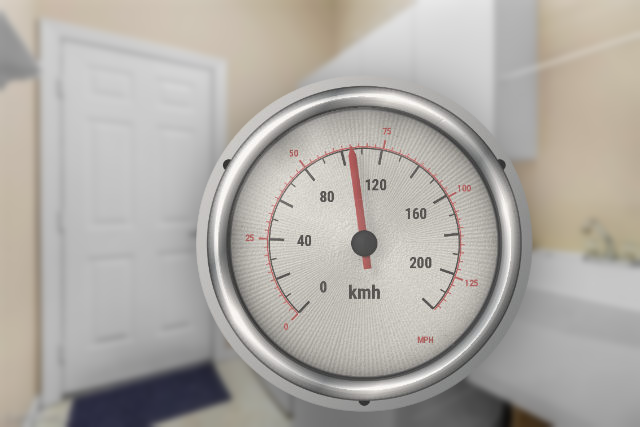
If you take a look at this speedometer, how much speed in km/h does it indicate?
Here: 105 km/h
